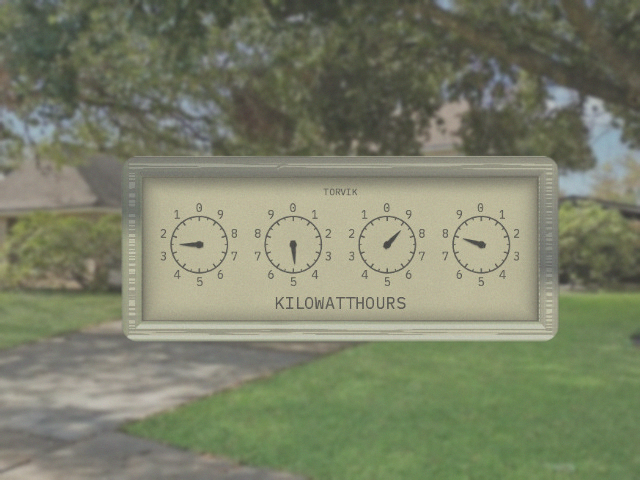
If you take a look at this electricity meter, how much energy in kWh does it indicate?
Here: 2488 kWh
